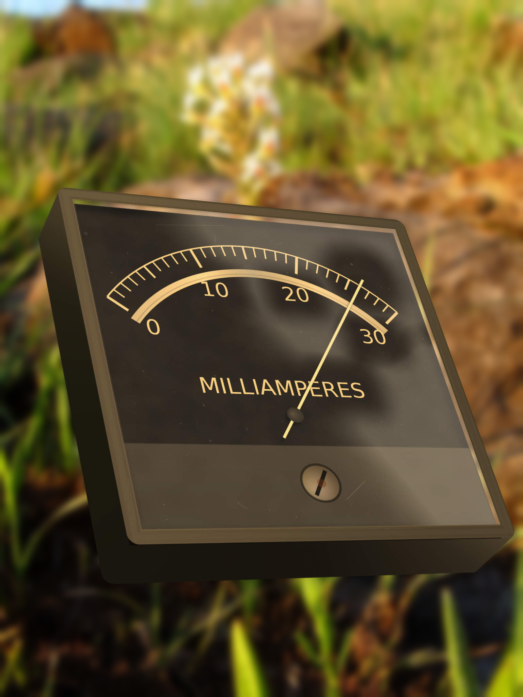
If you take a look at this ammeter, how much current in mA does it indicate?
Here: 26 mA
